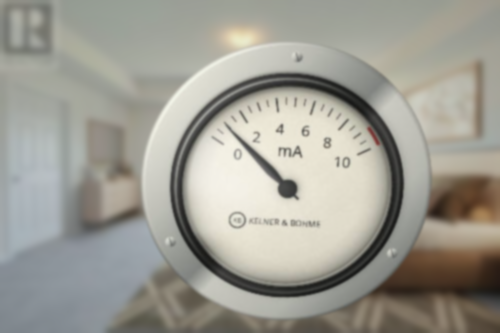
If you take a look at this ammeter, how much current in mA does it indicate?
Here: 1 mA
